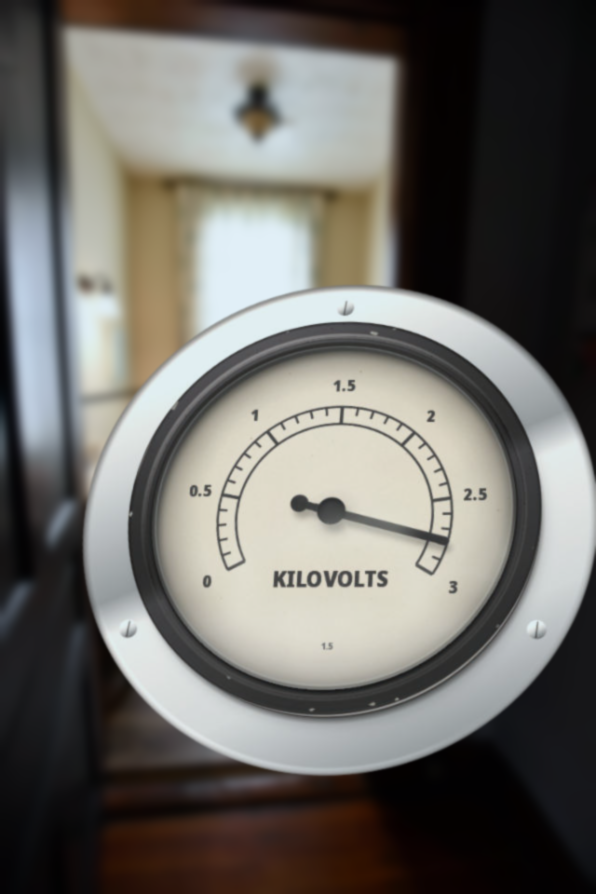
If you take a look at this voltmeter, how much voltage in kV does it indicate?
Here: 2.8 kV
